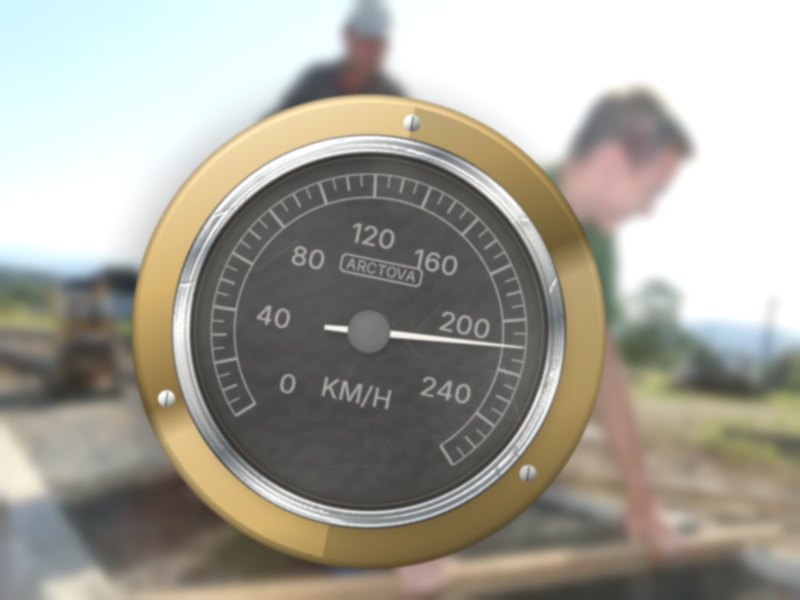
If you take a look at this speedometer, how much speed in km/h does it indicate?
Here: 210 km/h
